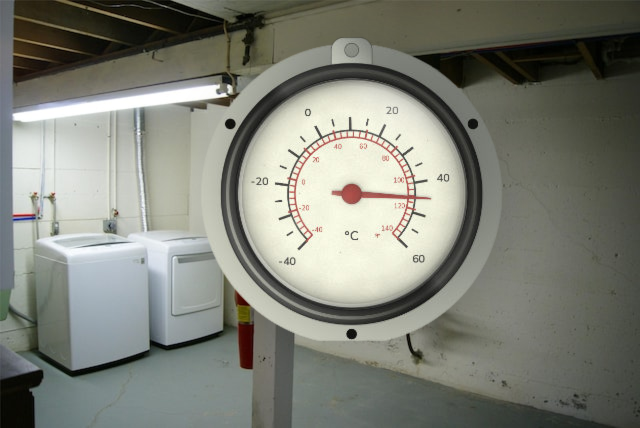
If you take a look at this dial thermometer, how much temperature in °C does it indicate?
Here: 45 °C
